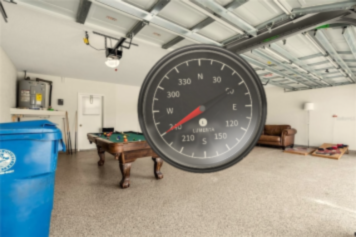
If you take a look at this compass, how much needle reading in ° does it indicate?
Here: 240 °
